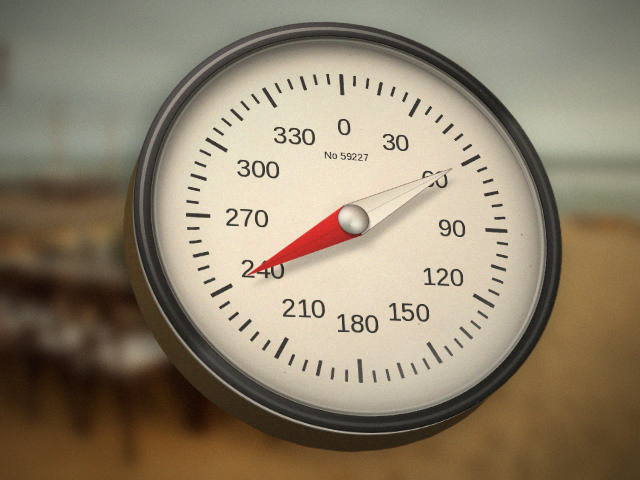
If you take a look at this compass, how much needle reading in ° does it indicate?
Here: 240 °
